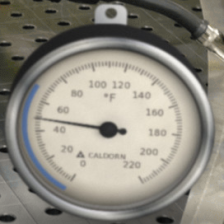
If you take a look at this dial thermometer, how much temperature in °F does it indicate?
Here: 50 °F
